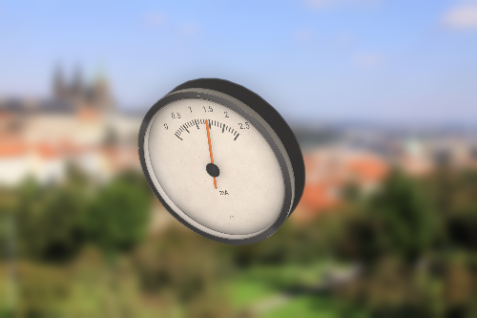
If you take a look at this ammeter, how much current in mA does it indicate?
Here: 1.5 mA
